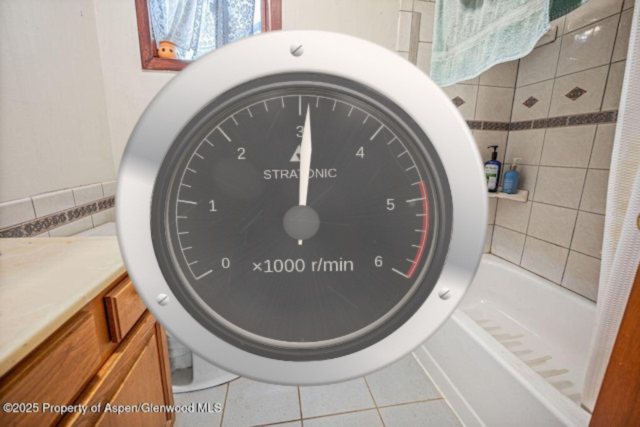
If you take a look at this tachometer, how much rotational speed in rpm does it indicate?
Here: 3100 rpm
